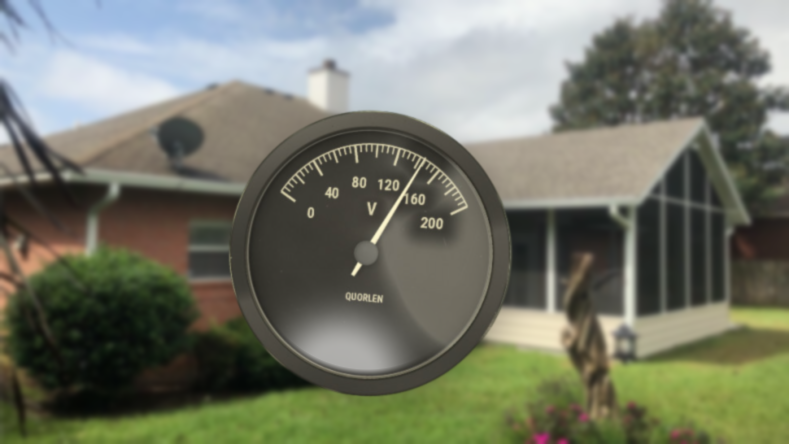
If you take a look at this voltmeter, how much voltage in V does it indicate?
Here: 145 V
